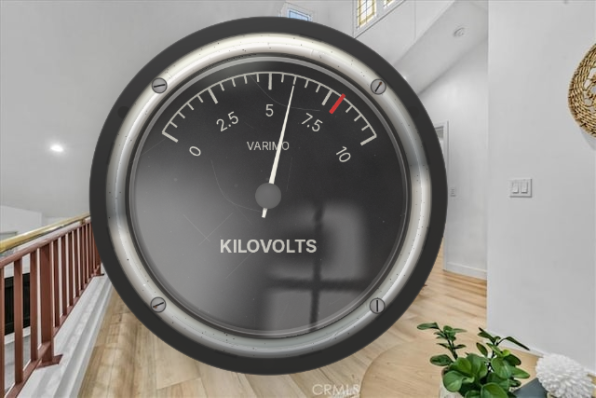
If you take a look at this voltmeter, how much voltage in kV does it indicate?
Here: 6 kV
